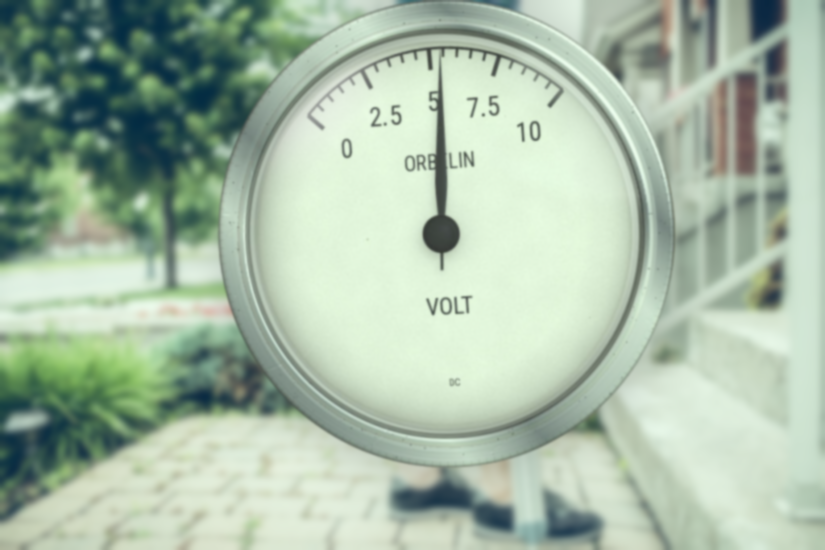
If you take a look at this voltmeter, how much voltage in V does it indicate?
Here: 5.5 V
